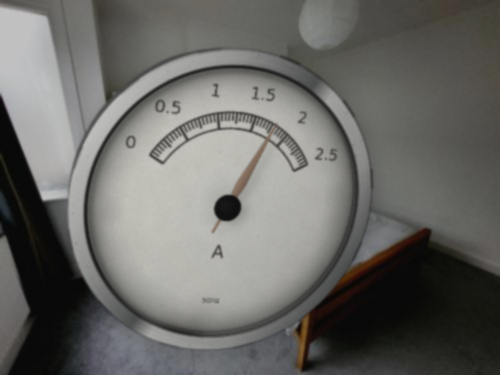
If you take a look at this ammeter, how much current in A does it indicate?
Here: 1.75 A
